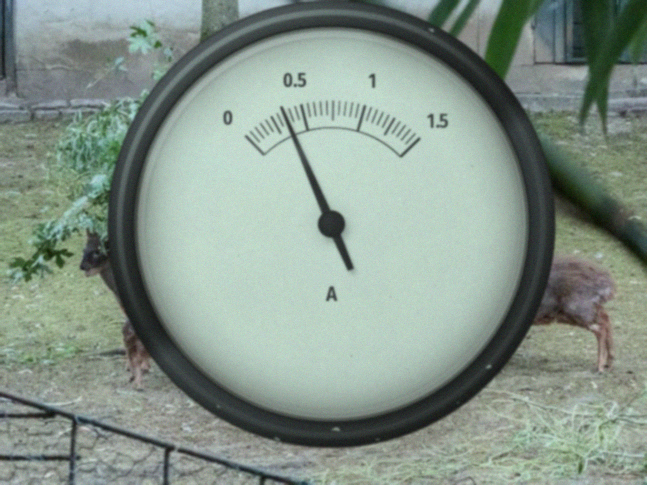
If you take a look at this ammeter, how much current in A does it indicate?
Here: 0.35 A
